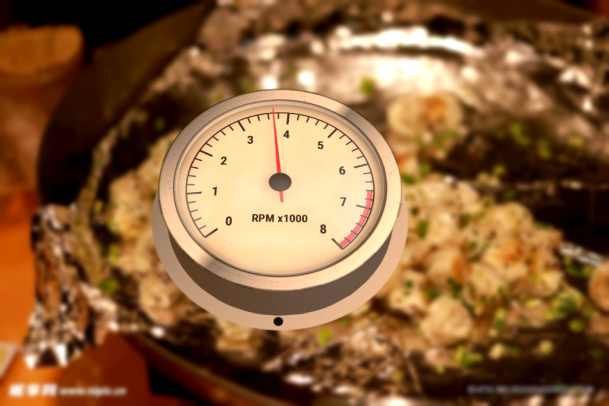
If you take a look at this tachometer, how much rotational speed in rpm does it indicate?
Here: 3700 rpm
